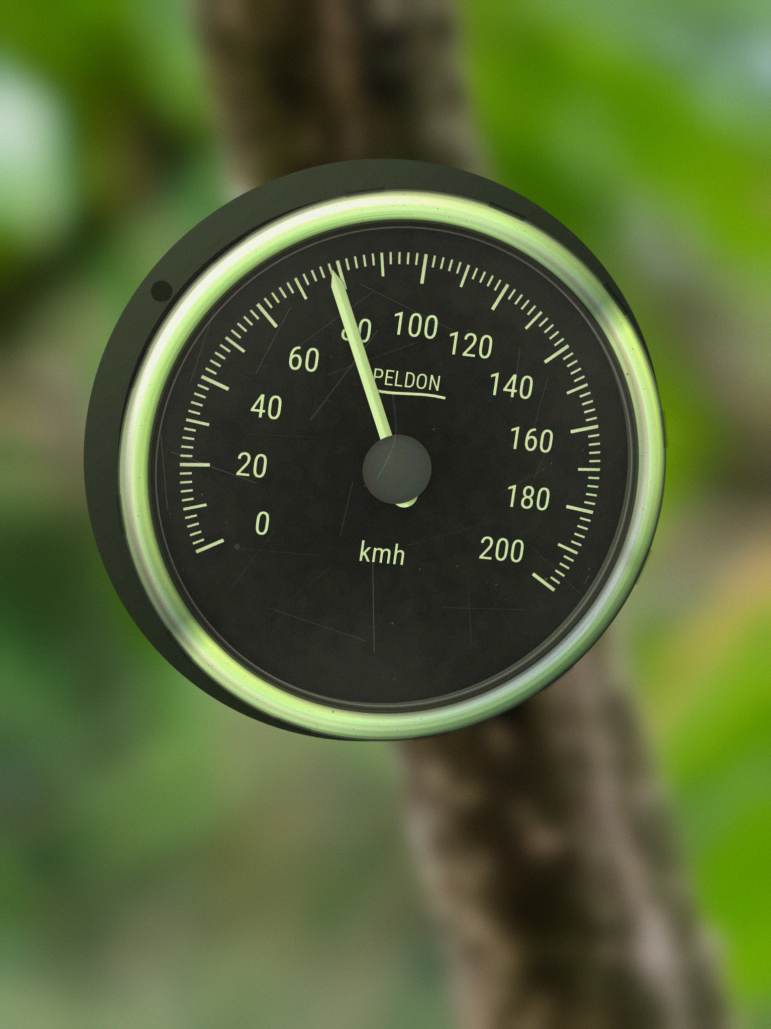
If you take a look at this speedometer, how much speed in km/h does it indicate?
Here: 78 km/h
